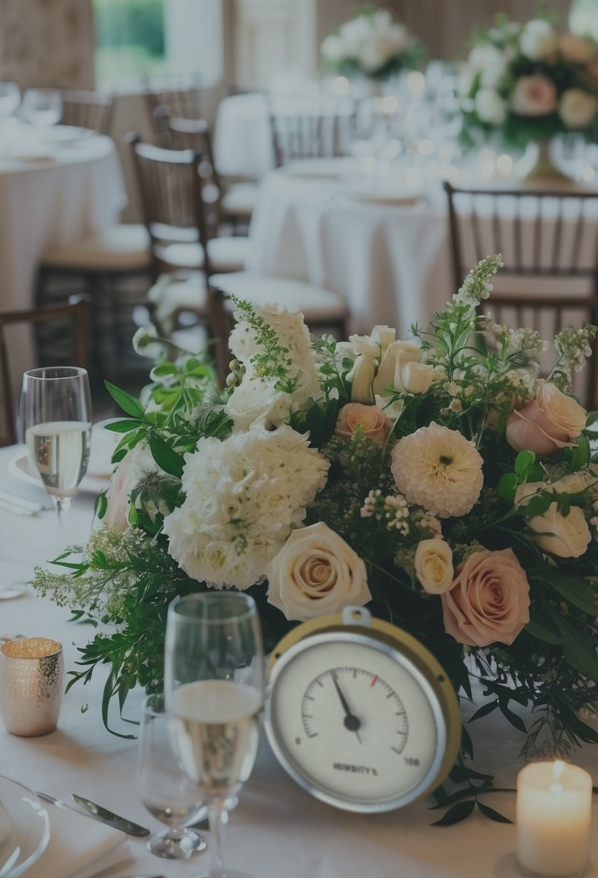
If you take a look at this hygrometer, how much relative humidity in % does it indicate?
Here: 40 %
